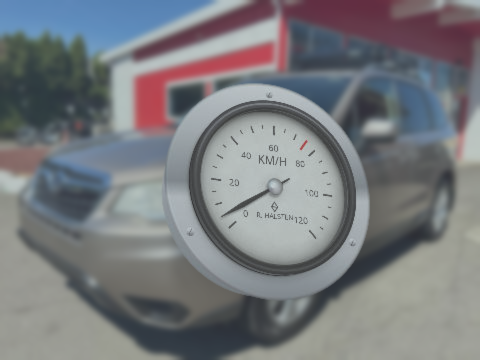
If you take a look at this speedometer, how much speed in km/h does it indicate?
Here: 5 km/h
